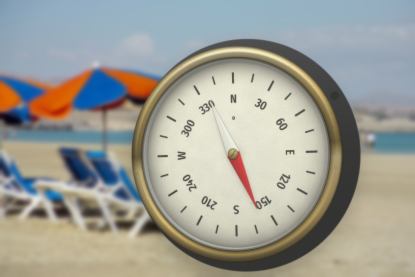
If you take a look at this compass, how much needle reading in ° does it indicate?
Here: 157.5 °
